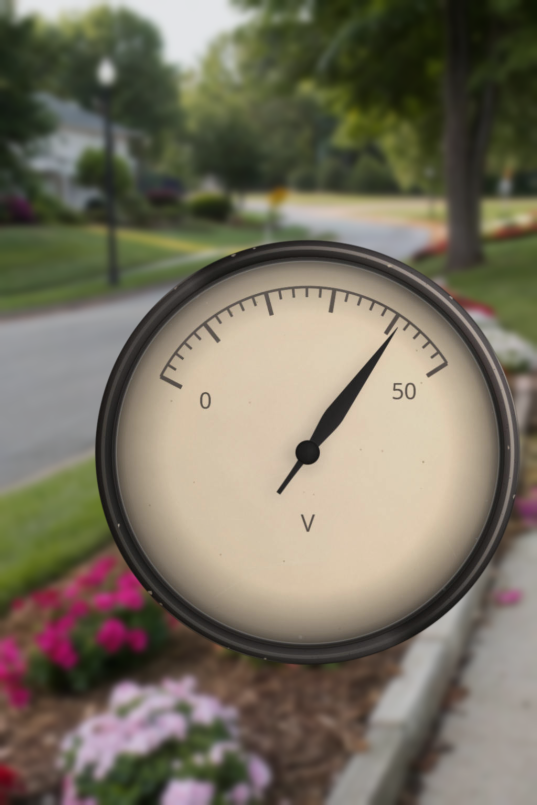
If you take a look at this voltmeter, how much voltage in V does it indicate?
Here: 41 V
